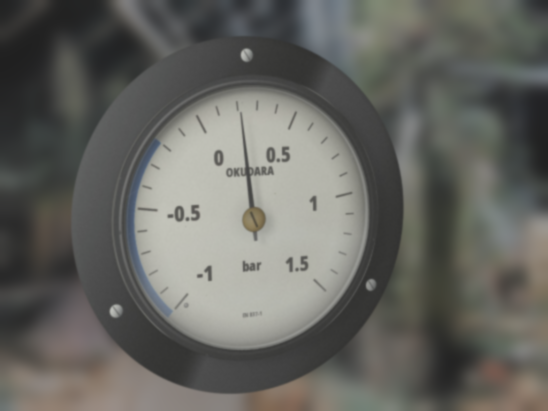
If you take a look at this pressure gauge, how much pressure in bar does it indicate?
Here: 0.2 bar
